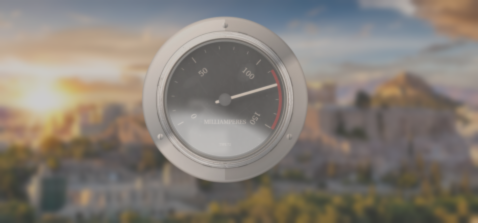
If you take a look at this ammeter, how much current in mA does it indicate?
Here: 120 mA
